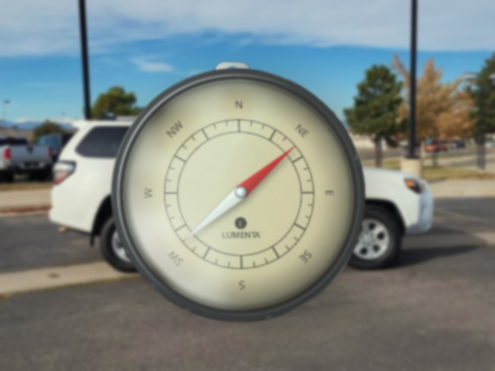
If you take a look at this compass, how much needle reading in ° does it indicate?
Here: 50 °
